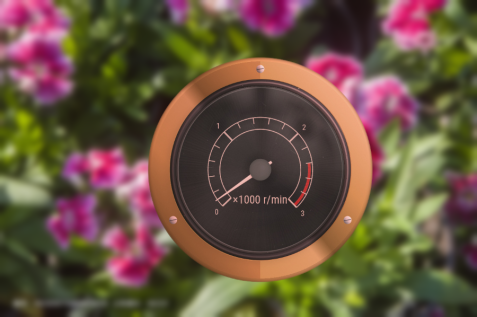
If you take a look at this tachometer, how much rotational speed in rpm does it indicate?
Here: 100 rpm
